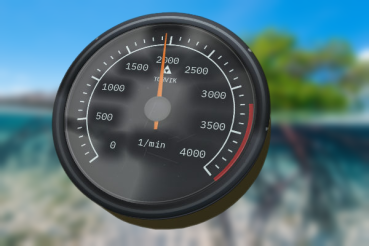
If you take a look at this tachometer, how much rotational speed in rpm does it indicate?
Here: 1950 rpm
